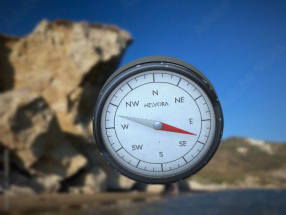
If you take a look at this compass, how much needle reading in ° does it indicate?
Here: 110 °
